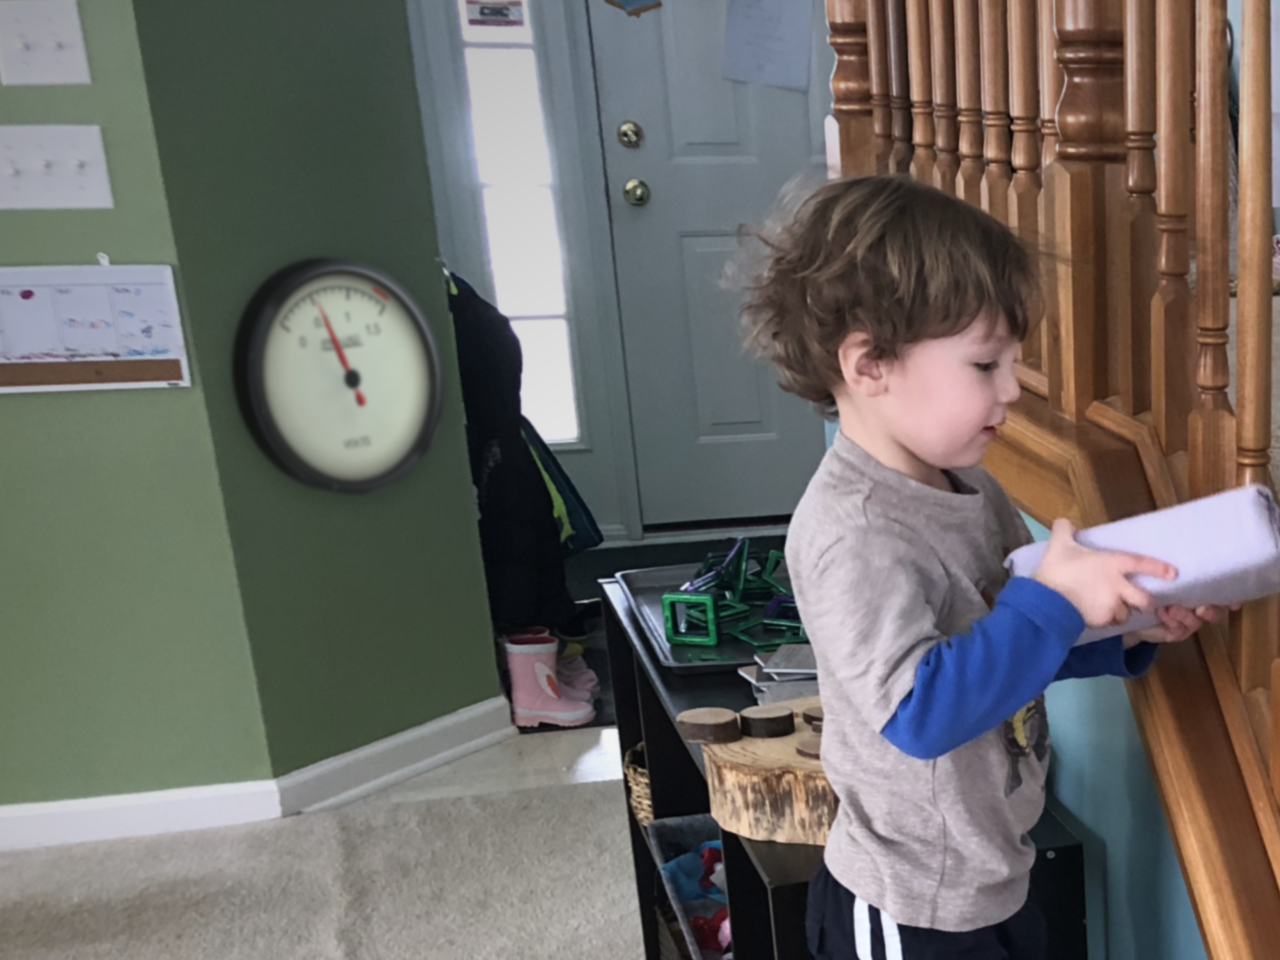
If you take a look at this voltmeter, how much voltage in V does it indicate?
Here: 0.5 V
